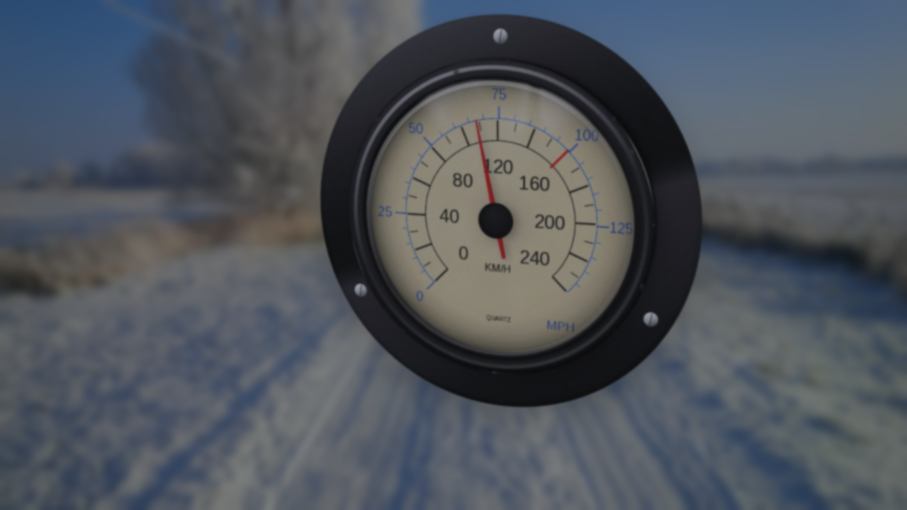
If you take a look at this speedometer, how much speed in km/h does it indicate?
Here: 110 km/h
